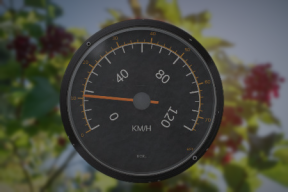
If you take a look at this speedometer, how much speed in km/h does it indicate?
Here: 17.5 km/h
